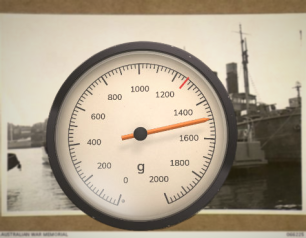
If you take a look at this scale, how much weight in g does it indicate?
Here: 1500 g
